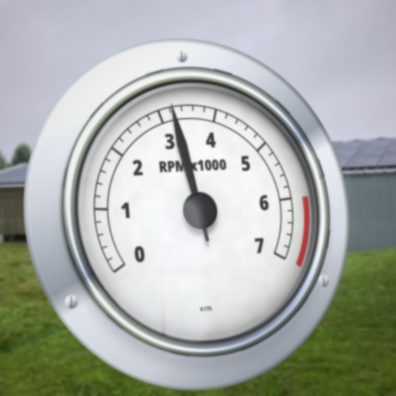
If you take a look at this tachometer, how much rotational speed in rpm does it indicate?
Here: 3200 rpm
